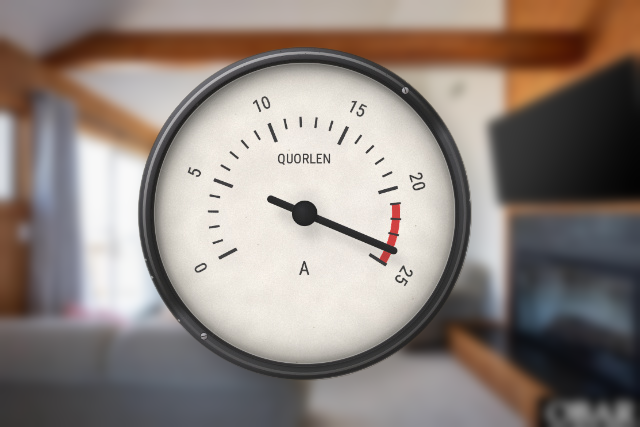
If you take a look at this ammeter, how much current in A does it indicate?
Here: 24 A
